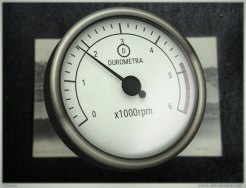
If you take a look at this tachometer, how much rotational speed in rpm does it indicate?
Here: 1800 rpm
